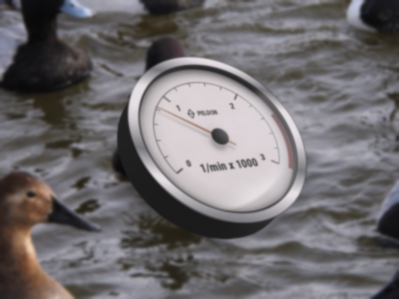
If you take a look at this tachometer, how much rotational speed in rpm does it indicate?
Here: 800 rpm
